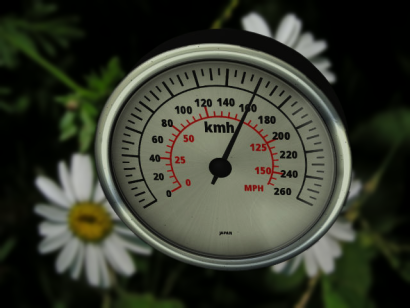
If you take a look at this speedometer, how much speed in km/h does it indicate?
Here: 160 km/h
